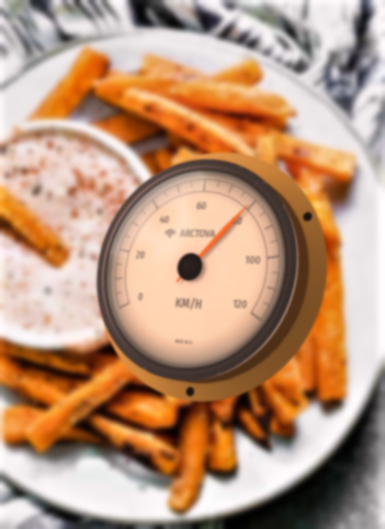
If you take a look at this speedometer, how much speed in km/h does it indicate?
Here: 80 km/h
